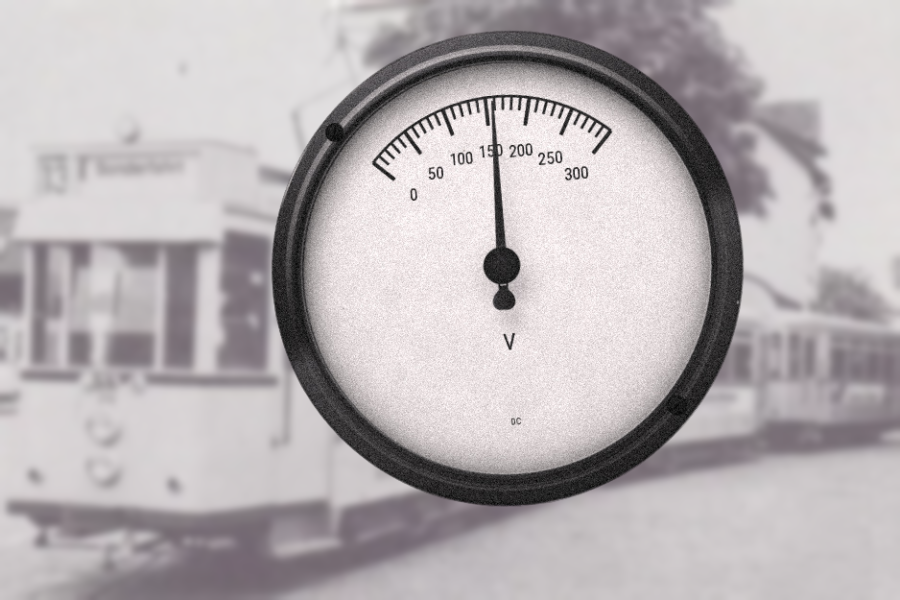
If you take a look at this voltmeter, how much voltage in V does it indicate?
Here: 160 V
